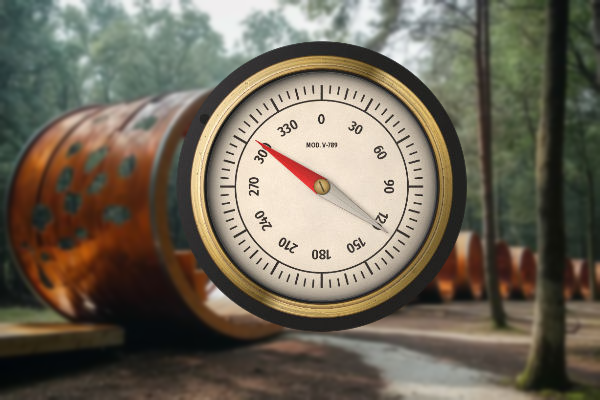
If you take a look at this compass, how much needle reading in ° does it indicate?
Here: 305 °
